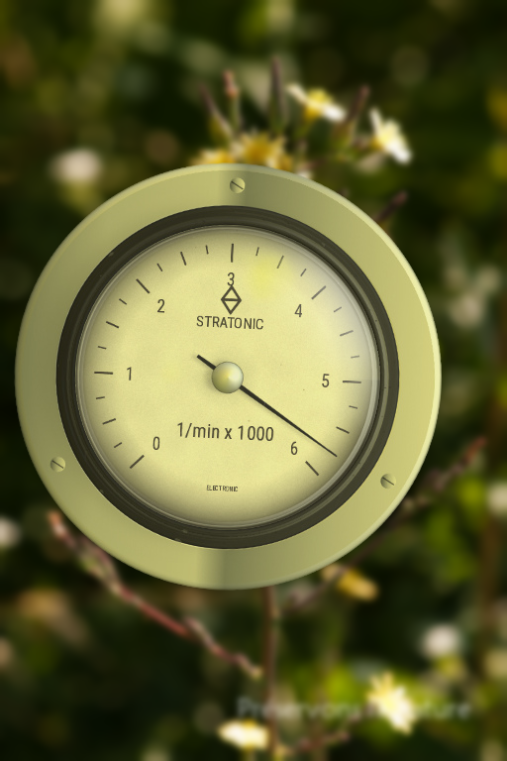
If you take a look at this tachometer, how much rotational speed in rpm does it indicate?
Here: 5750 rpm
